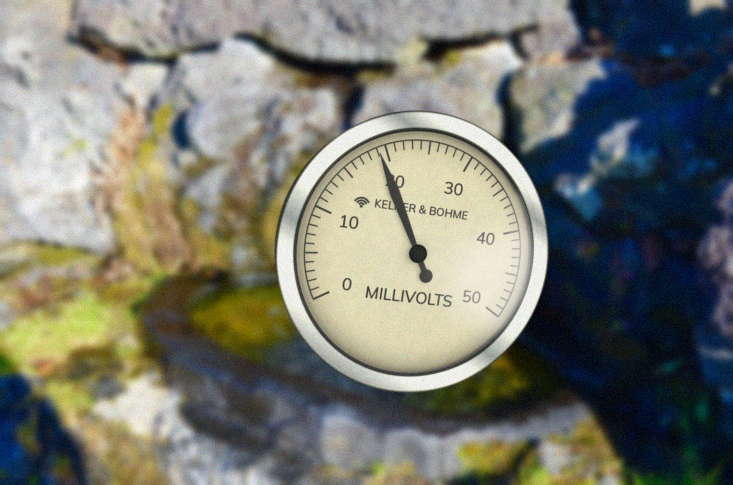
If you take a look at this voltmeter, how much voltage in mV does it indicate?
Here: 19 mV
